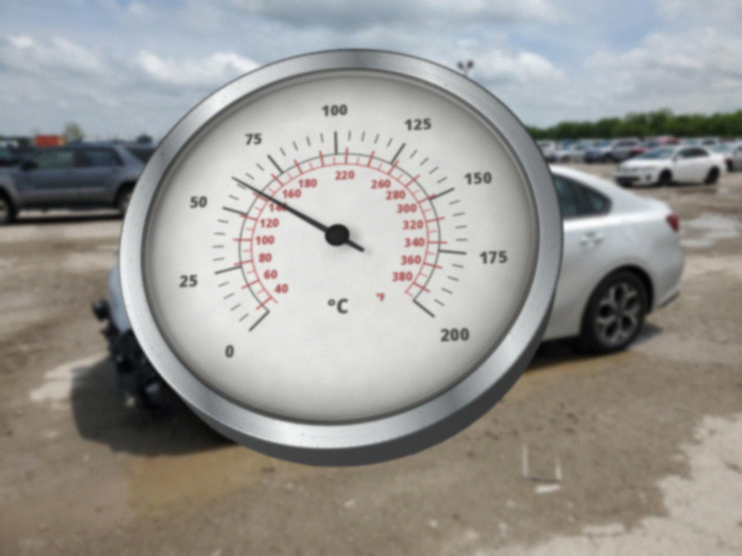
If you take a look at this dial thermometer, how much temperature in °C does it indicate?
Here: 60 °C
